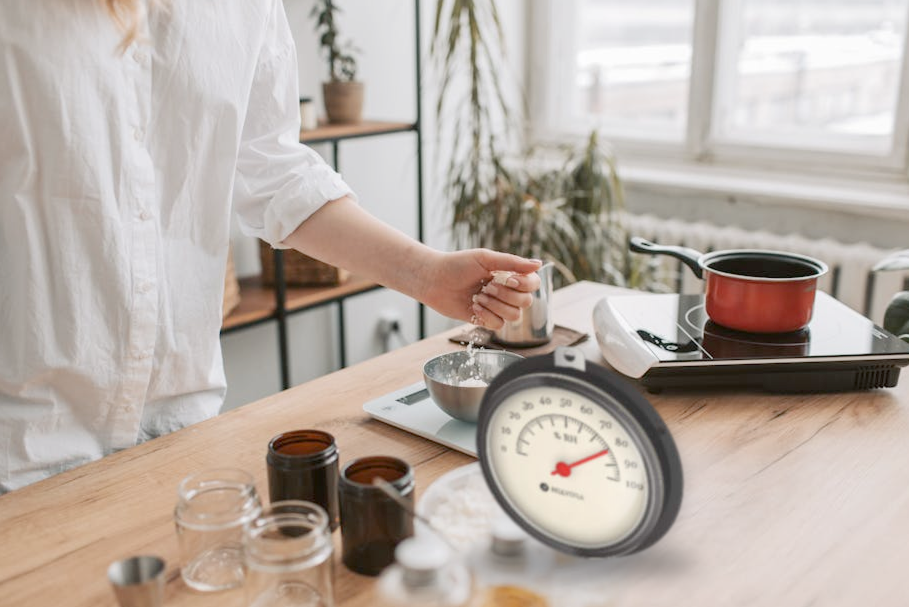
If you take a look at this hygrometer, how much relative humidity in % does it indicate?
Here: 80 %
